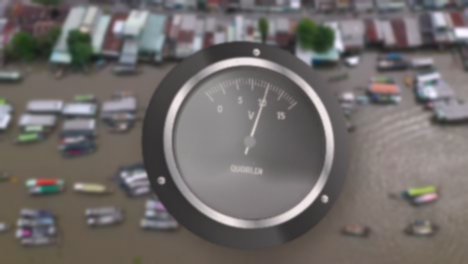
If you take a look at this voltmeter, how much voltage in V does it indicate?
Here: 10 V
